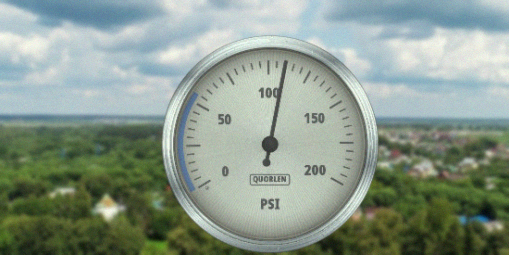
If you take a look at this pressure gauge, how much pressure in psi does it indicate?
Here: 110 psi
